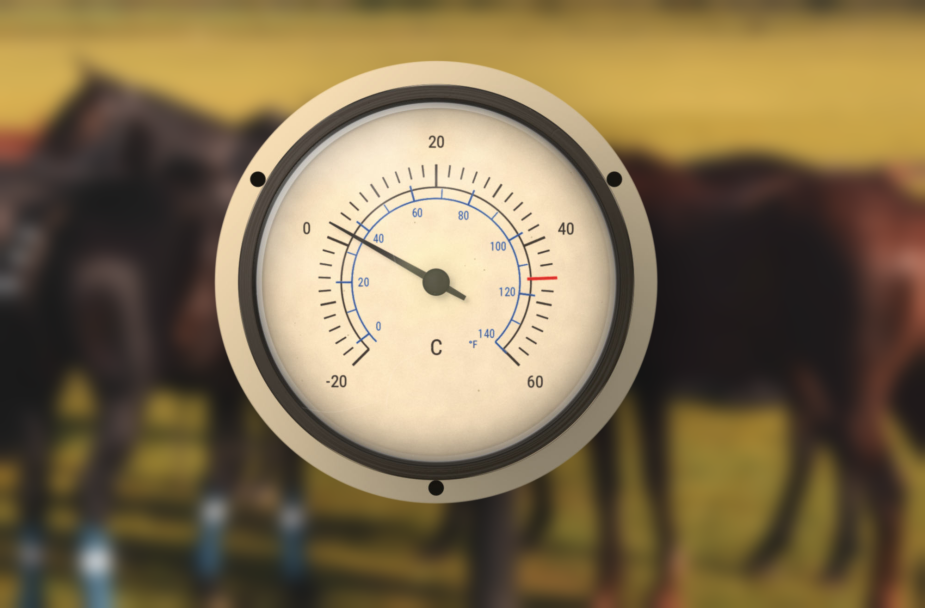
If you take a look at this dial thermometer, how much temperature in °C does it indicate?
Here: 2 °C
